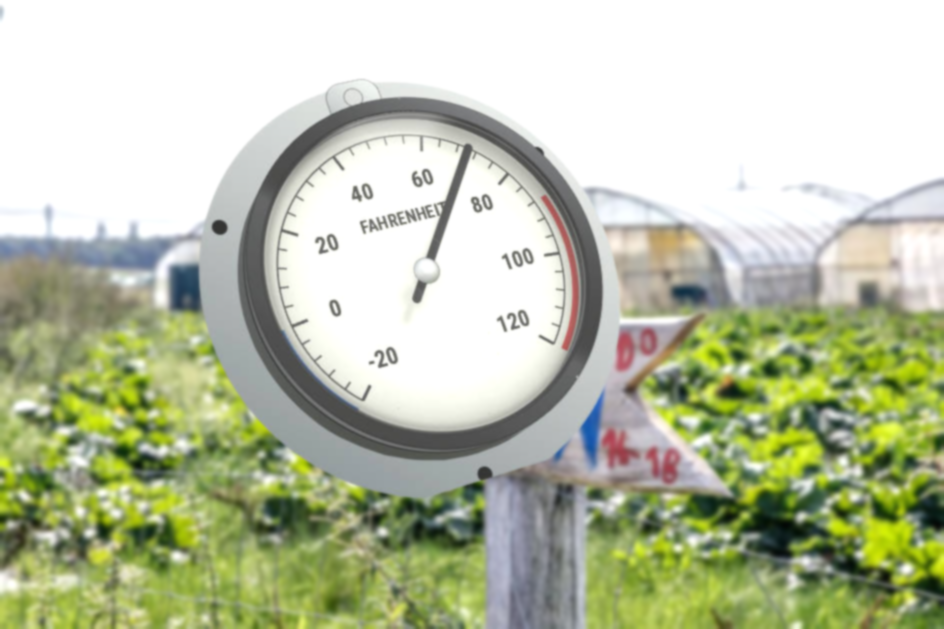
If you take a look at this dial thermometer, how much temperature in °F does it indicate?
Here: 70 °F
